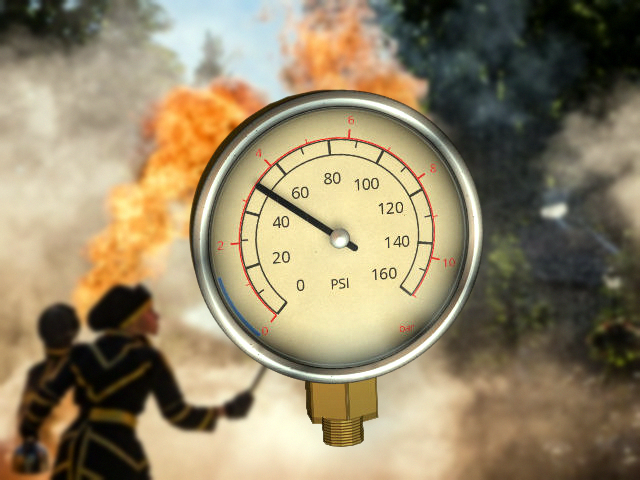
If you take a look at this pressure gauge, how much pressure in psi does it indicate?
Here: 50 psi
